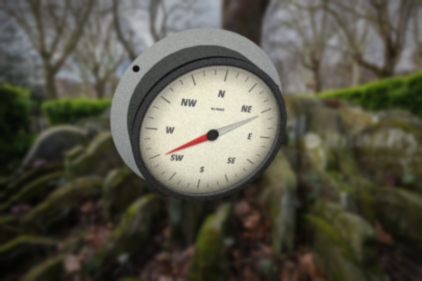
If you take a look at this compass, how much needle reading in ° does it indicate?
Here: 240 °
